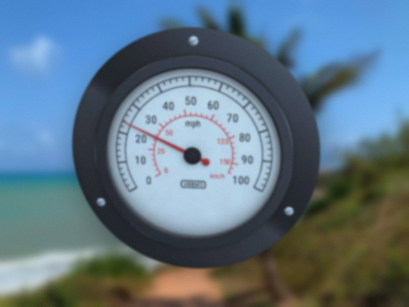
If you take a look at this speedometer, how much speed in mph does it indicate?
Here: 24 mph
